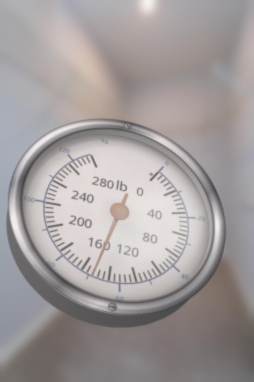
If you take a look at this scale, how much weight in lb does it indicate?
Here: 152 lb
